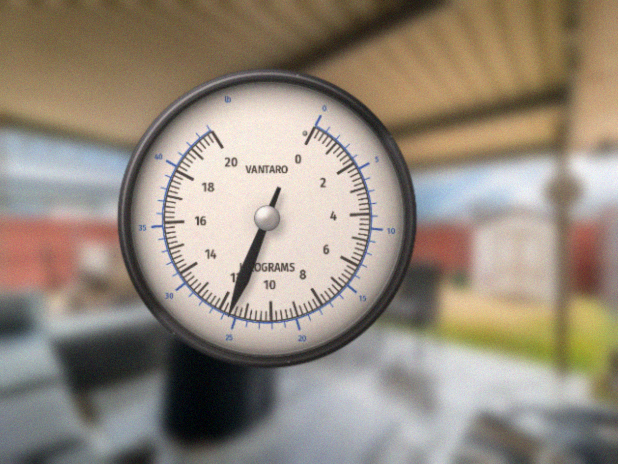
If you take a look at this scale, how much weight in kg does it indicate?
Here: 11.6 kg
